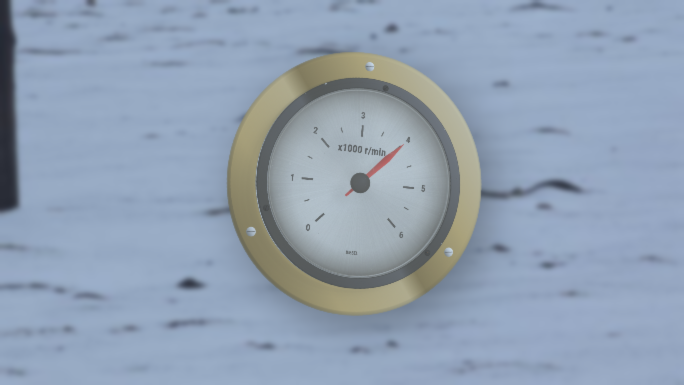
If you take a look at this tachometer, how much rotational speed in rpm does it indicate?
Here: 4000 rpm
